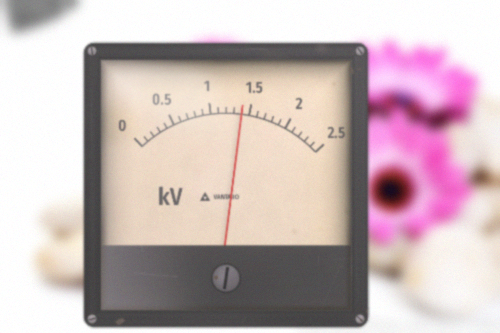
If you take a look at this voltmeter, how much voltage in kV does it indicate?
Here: 1.4 kV
